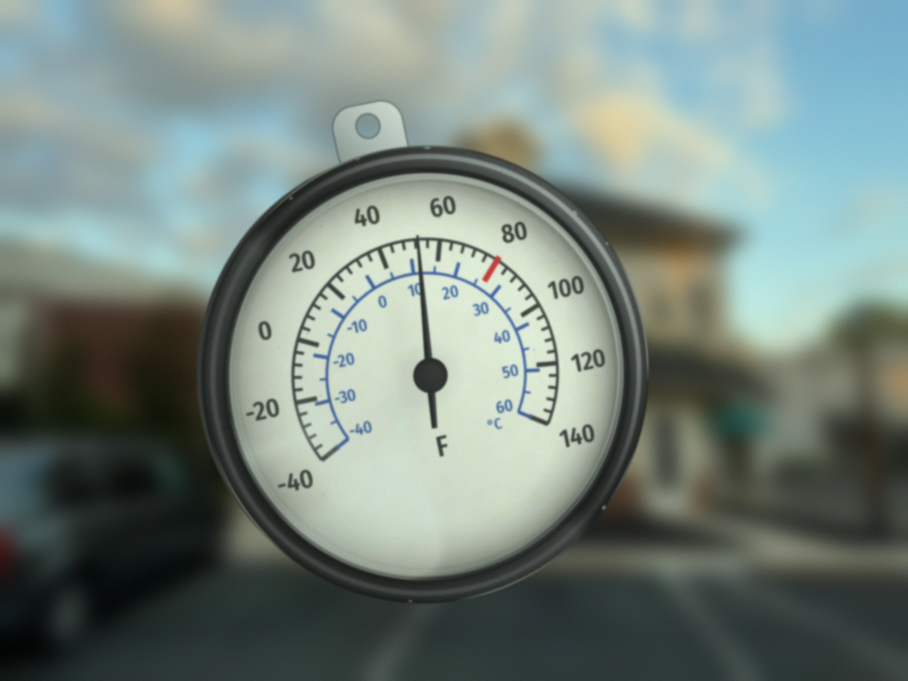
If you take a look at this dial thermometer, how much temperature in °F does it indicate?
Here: 52 °F
